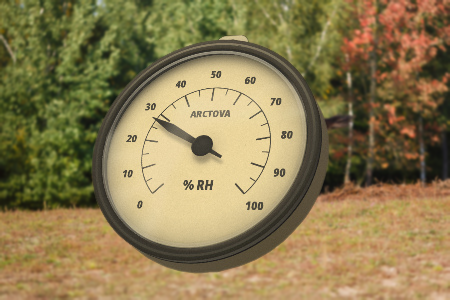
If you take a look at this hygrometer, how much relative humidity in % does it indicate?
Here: 27.5 %
